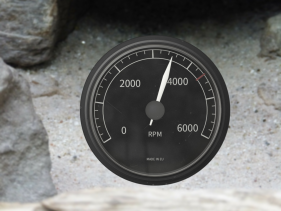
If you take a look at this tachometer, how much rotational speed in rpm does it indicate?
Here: 3500 rpm
